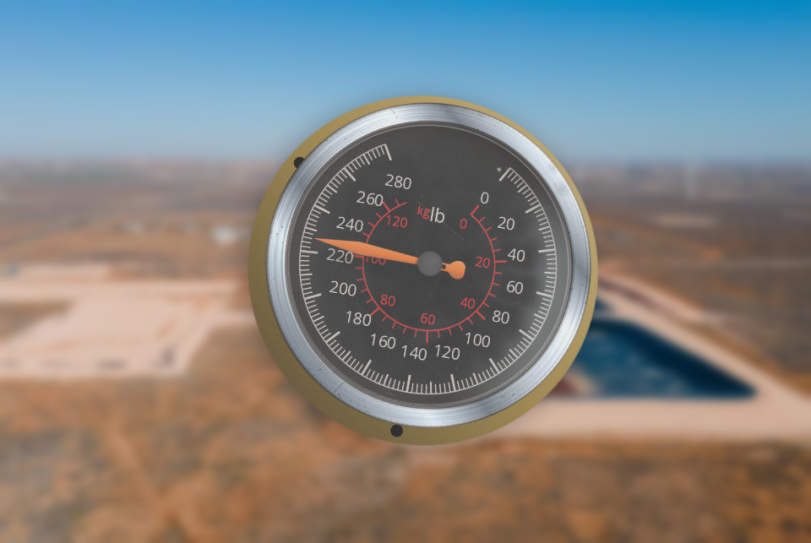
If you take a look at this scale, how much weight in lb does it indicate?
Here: 226 lb
